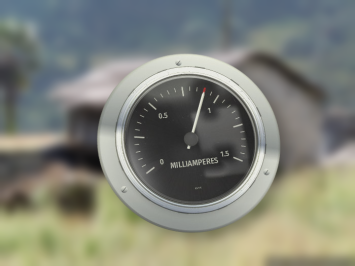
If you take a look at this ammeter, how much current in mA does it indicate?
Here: 0.9 mA
